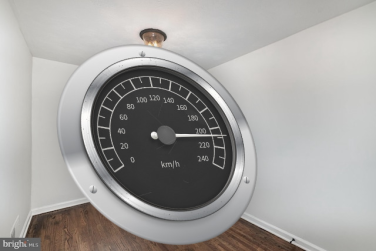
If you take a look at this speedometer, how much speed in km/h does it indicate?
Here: 210 km/h
